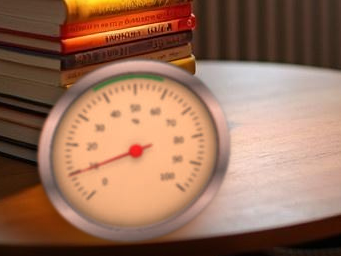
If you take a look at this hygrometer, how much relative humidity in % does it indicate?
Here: 10 %
